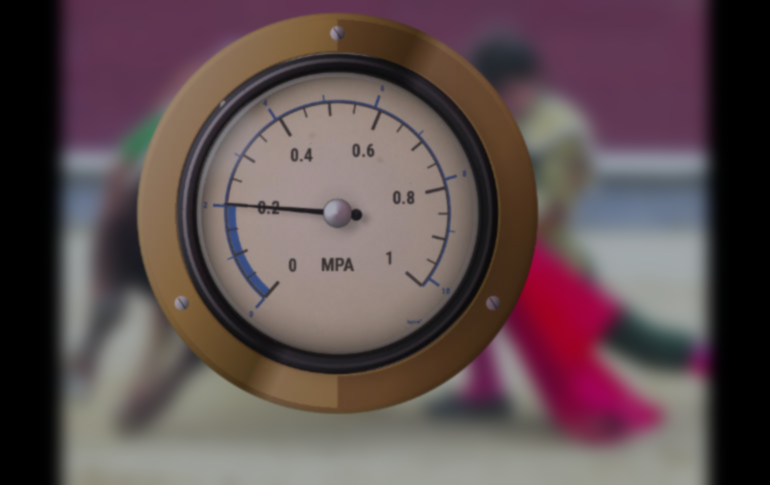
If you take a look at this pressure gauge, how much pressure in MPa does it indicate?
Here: 0.2 MPa
